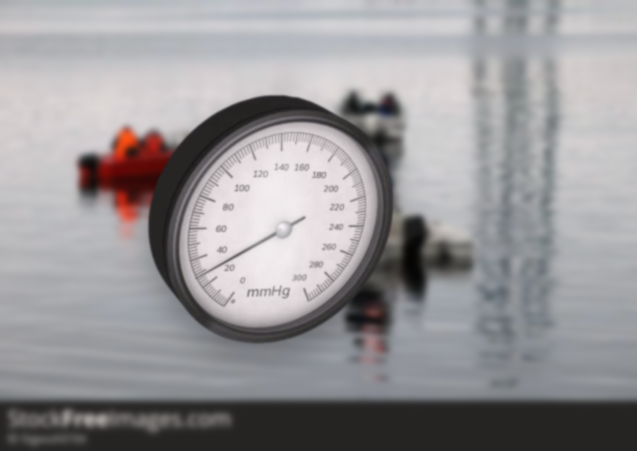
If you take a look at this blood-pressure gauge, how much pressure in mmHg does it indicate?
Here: 30 mmHg
